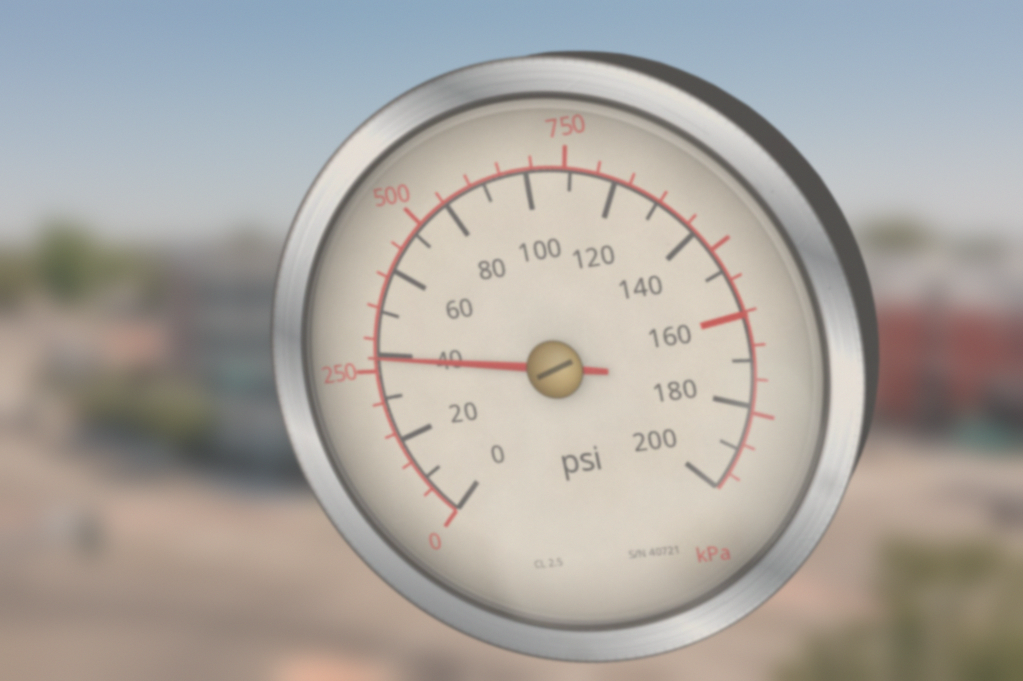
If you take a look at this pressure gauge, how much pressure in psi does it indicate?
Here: 40 psi
